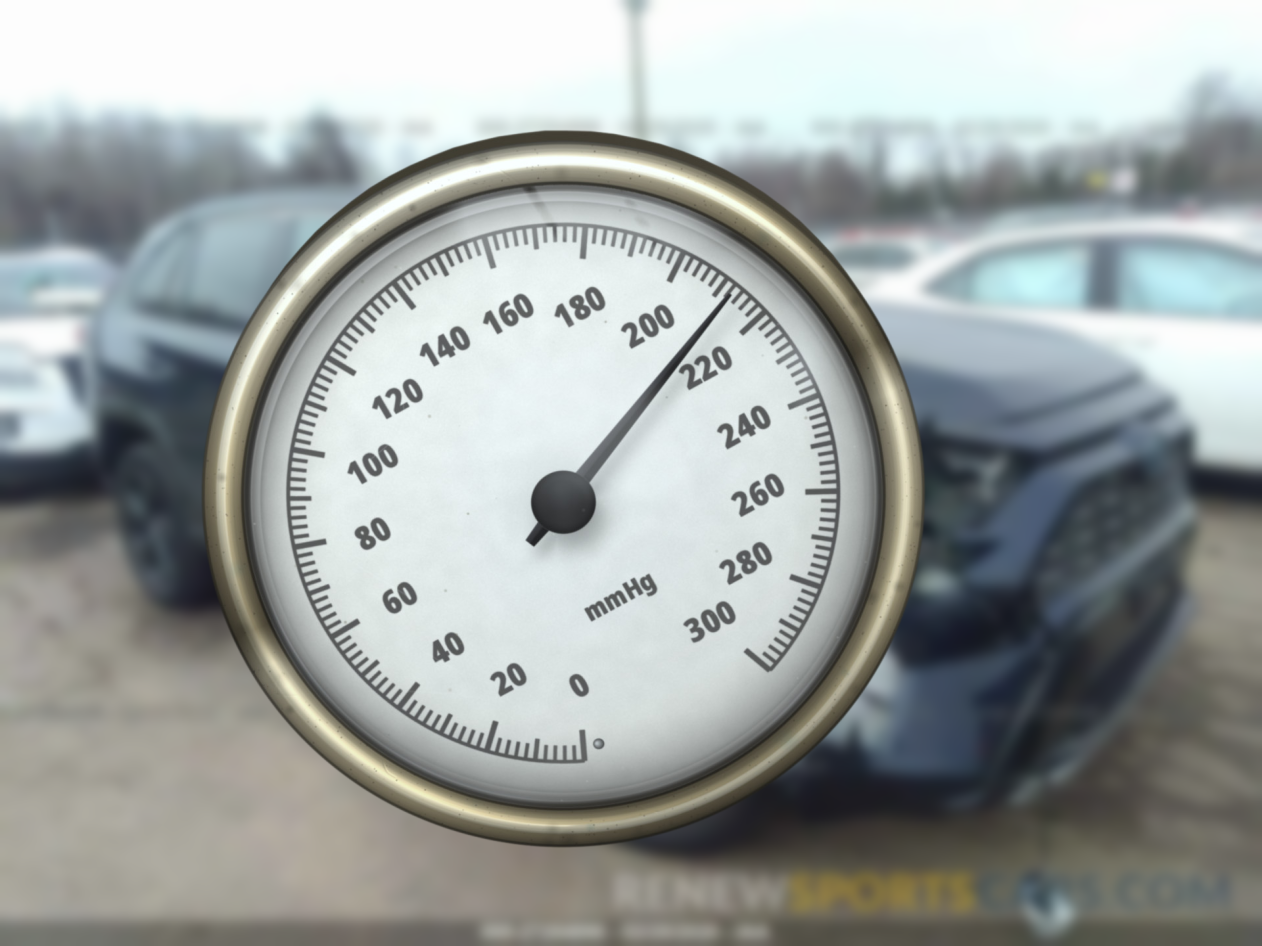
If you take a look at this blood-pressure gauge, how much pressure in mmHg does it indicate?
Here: 212 mmHg
